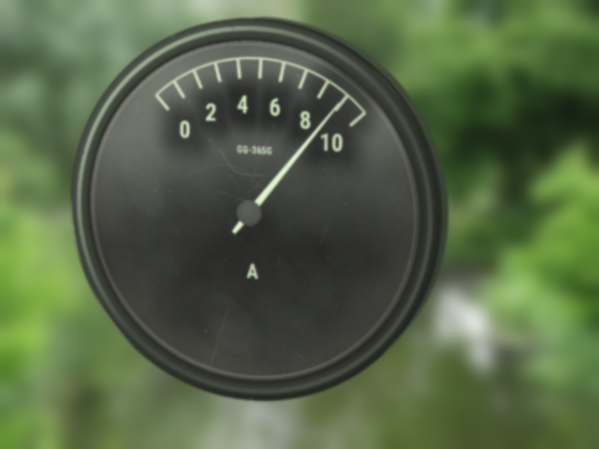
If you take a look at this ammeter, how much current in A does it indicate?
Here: 9 A
